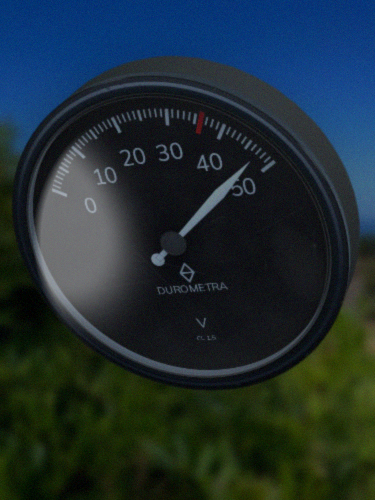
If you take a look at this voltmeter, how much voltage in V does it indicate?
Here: 47 V
